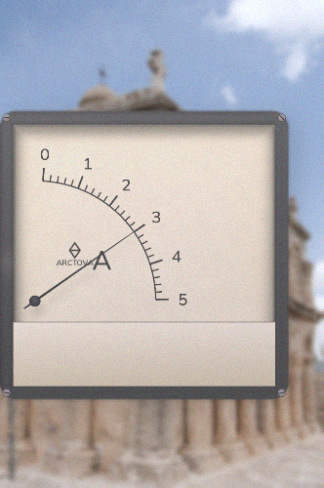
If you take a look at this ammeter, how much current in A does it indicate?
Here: 3 A
